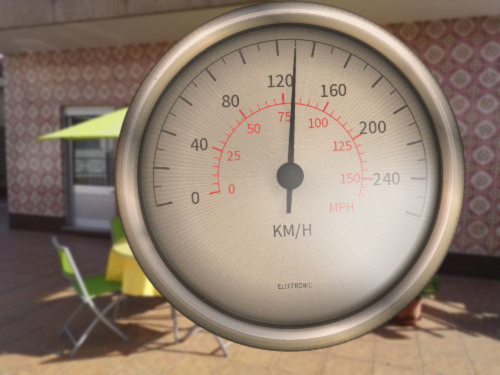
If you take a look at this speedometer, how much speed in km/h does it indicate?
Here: 130 km/h
